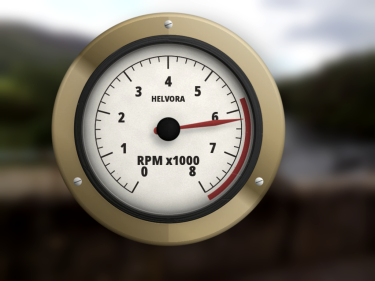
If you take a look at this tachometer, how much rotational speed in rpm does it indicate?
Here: 6200 rpm
